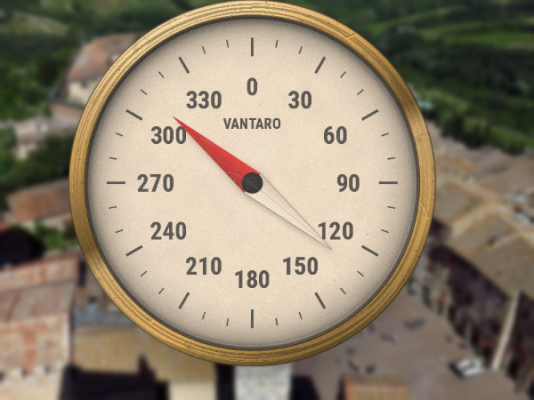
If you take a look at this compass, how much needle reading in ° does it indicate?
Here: 310 °
